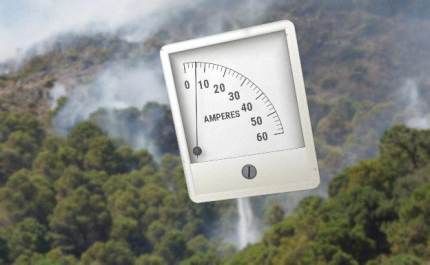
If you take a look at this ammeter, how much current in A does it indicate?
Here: 6 A
